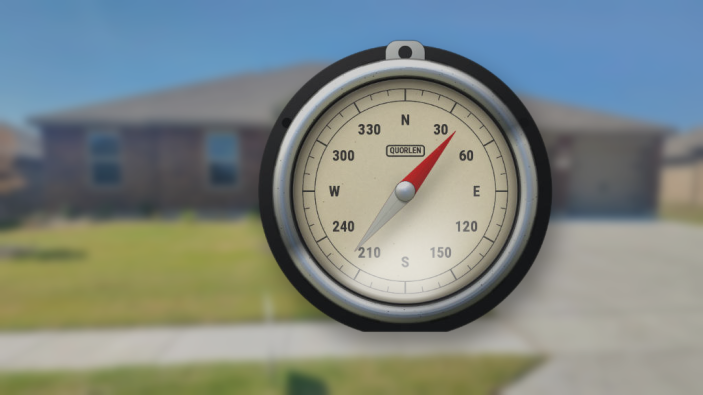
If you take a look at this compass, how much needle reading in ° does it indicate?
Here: 40 °
